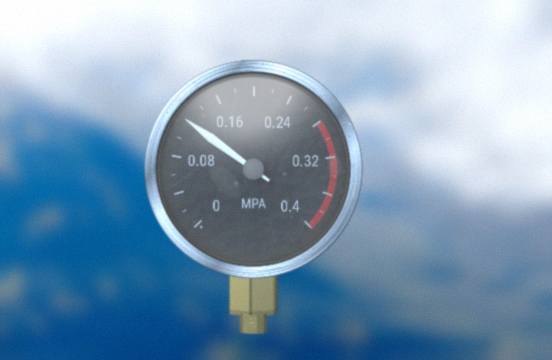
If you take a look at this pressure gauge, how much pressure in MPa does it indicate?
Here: 0.12 MPa
